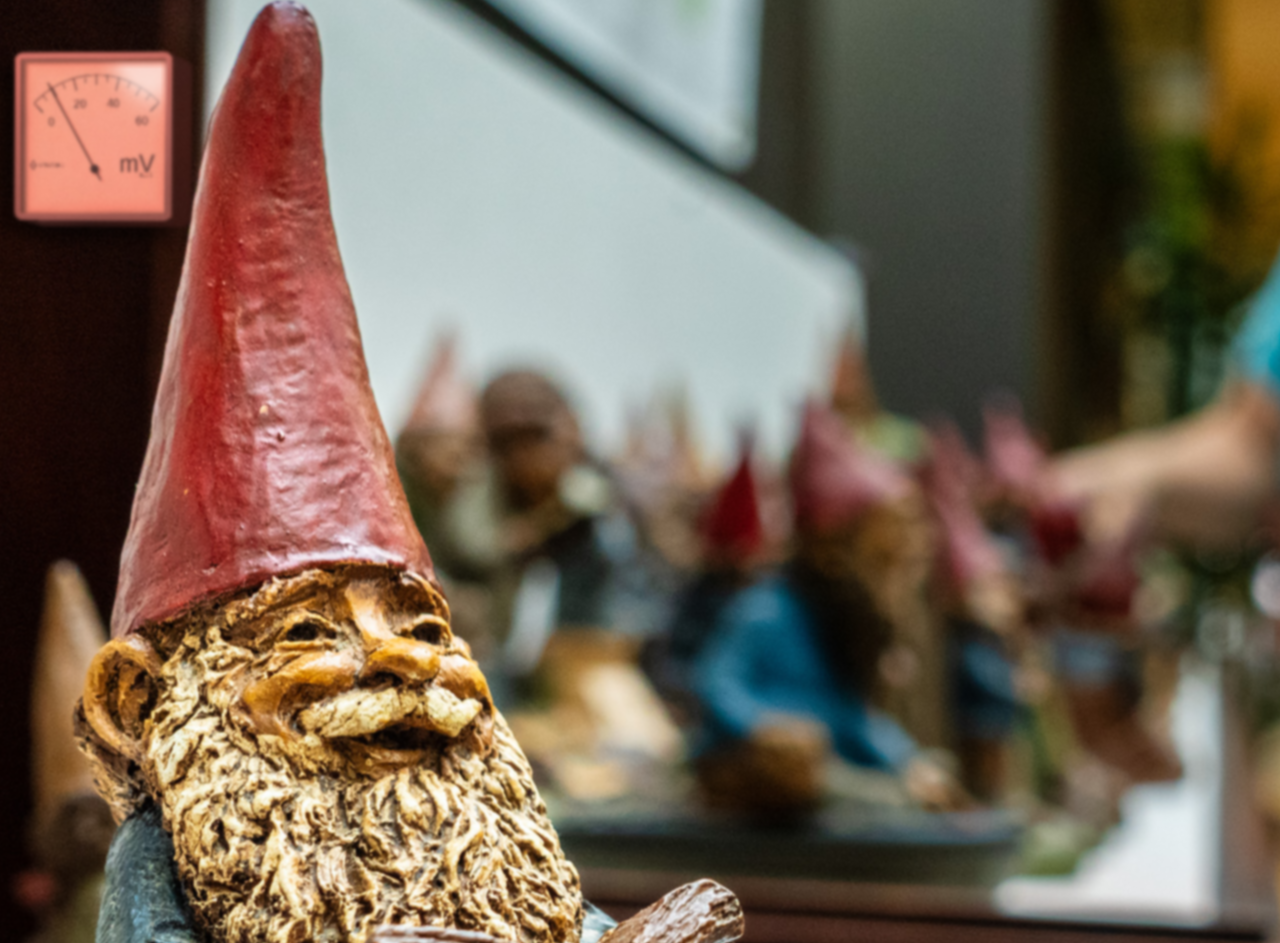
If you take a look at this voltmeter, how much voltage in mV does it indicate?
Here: 10 mV
